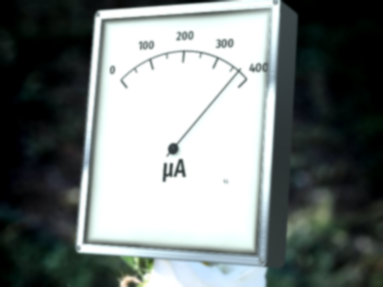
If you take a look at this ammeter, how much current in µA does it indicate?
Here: 375 µA
